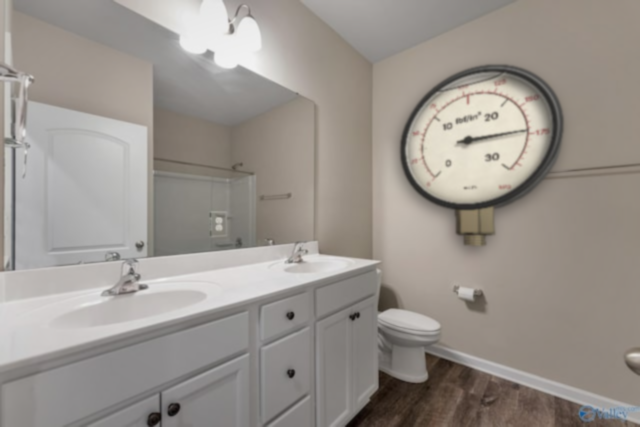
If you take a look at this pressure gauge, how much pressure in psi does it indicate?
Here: 25 psi
